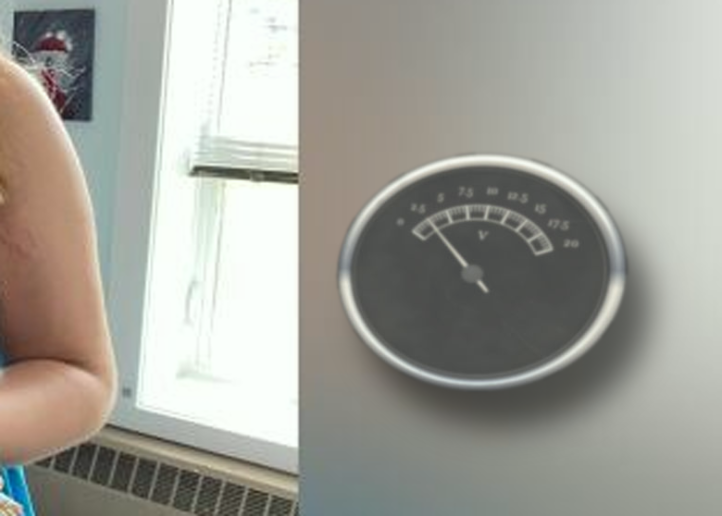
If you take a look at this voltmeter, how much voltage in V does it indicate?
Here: 2.5 V
